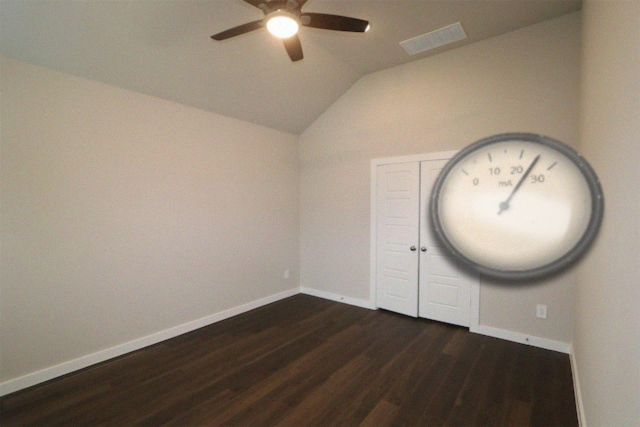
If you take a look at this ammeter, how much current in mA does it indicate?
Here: 25 mA
